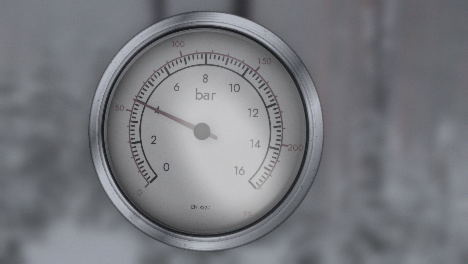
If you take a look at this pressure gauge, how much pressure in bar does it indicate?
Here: 4 bar
